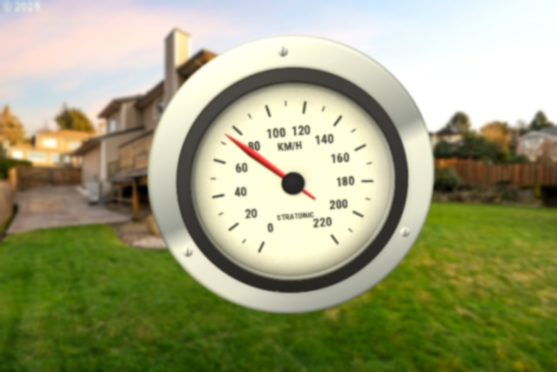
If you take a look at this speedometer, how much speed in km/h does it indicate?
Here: 75 km/h
